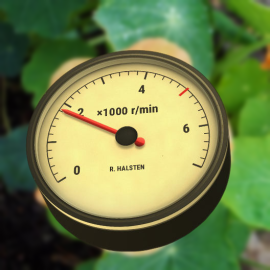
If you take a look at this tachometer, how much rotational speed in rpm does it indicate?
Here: 1800 rpm
